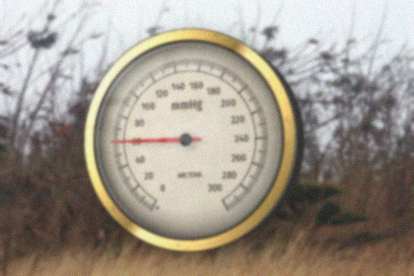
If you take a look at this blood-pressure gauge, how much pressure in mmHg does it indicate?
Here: 60 mmHg
